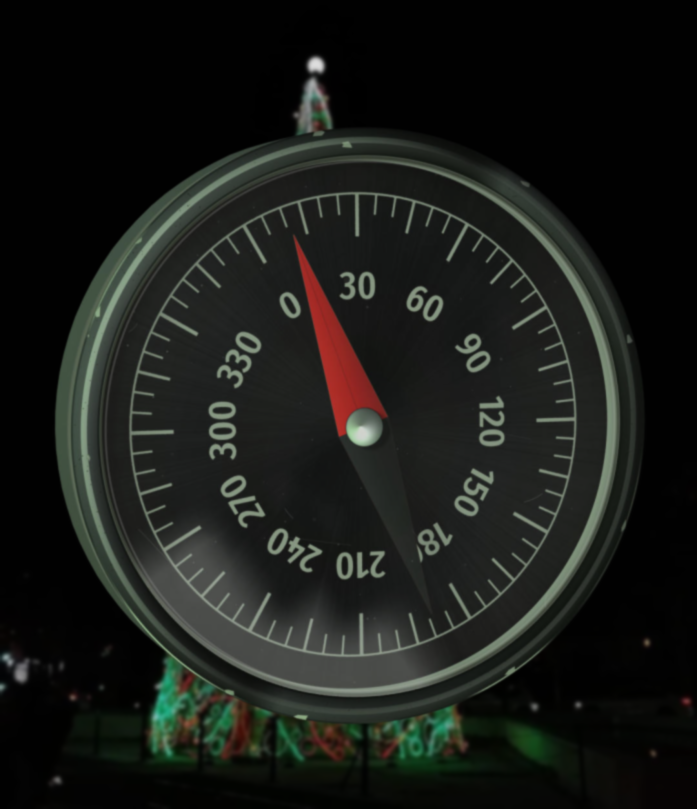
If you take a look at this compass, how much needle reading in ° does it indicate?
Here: 10 °
